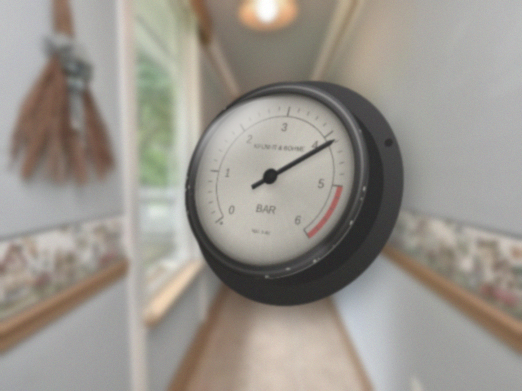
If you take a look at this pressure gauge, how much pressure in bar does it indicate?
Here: 4.2 bar
